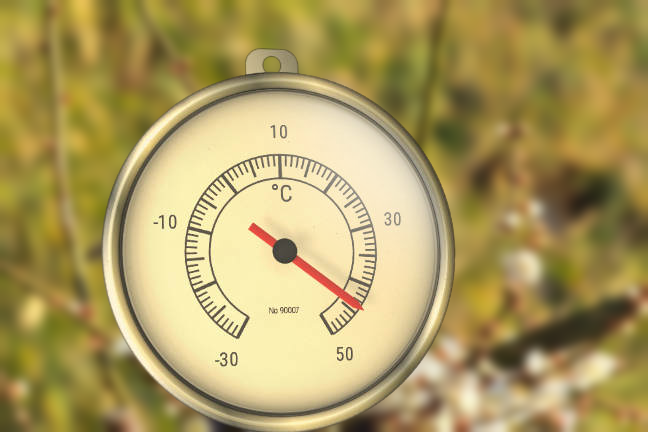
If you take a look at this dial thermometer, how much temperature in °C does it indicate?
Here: 44 °C
